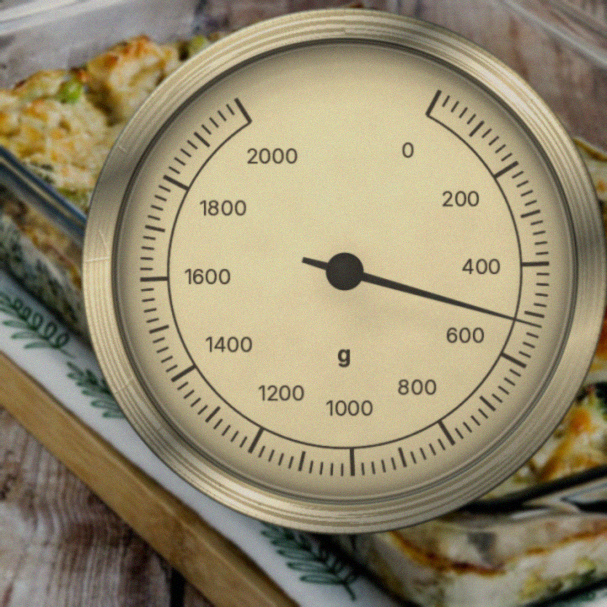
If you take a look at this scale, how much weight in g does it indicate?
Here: 520 g
